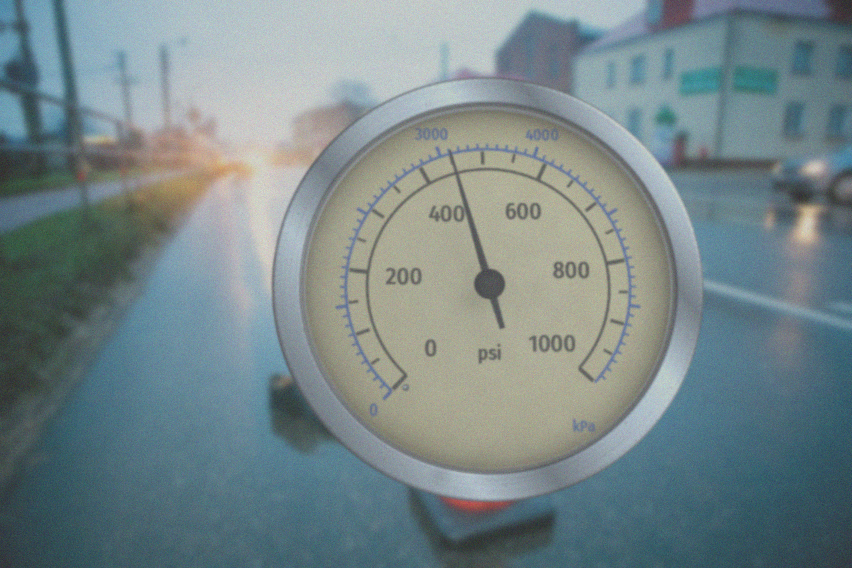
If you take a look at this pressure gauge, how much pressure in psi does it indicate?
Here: 450 psi
